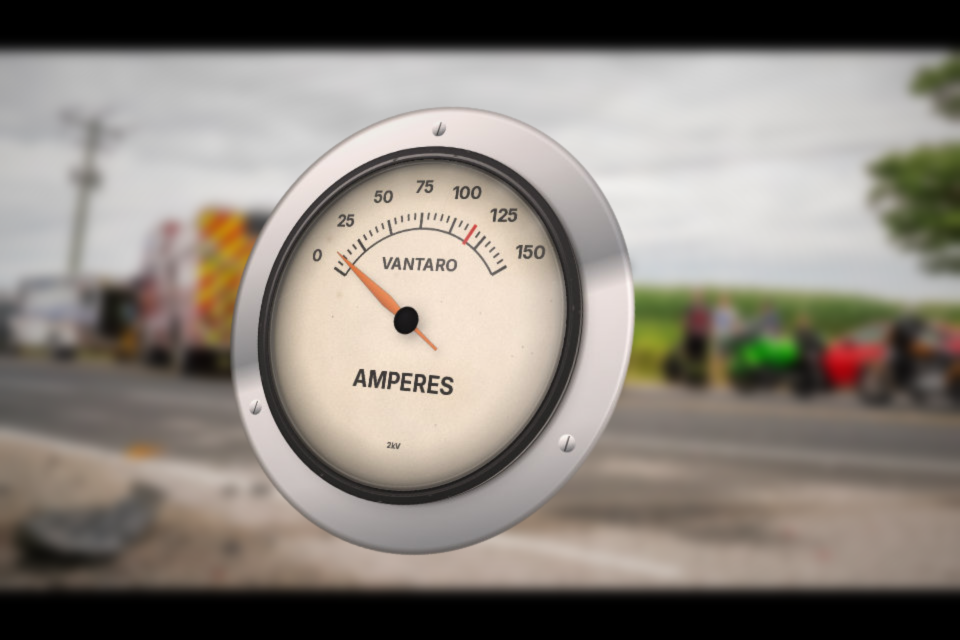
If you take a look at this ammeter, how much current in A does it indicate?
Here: 10 A
